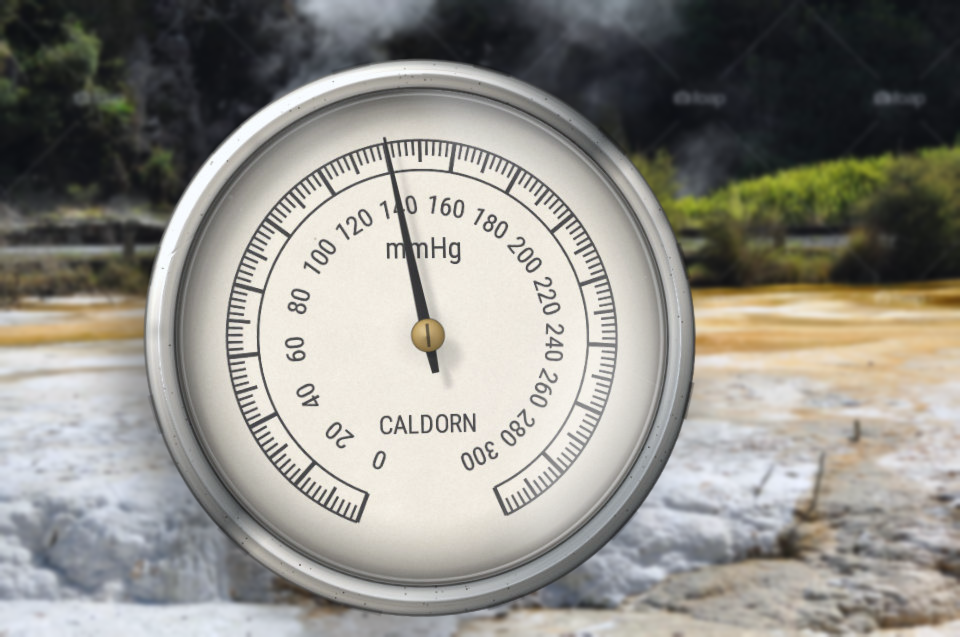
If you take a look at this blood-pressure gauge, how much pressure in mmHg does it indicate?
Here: 140 mmHg
